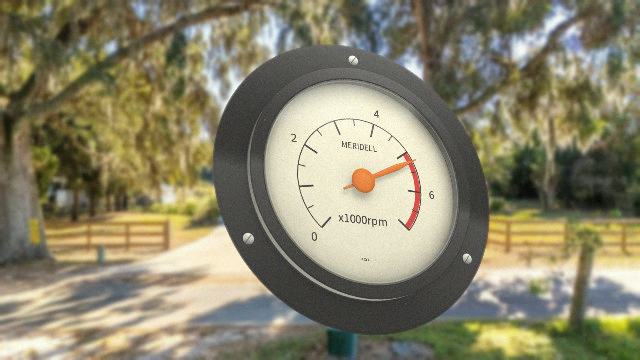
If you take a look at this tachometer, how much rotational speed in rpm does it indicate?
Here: 5250 rpm
